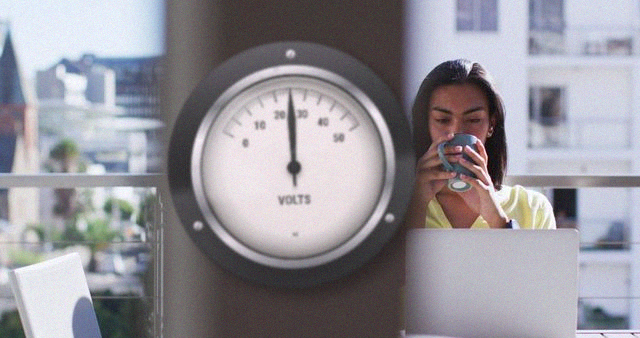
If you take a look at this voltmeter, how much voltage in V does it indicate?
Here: 25 V
